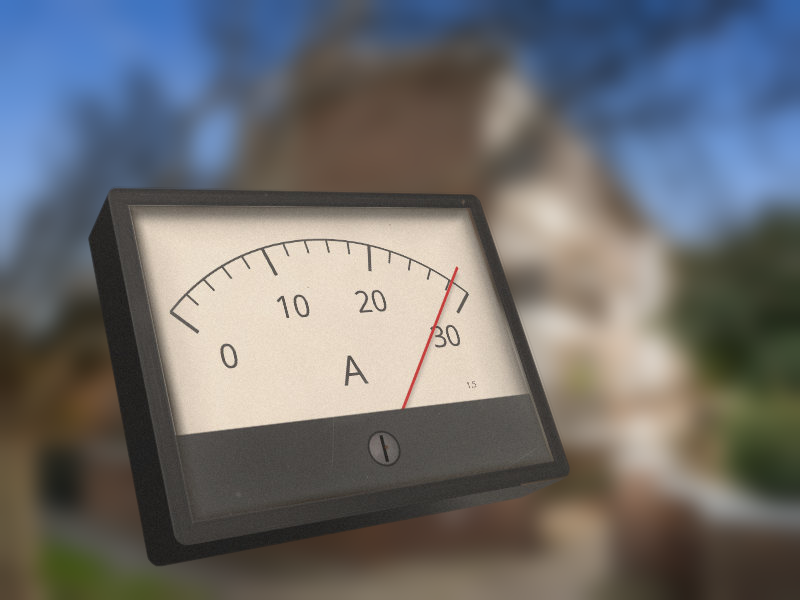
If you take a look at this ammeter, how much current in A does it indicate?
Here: 28 A
